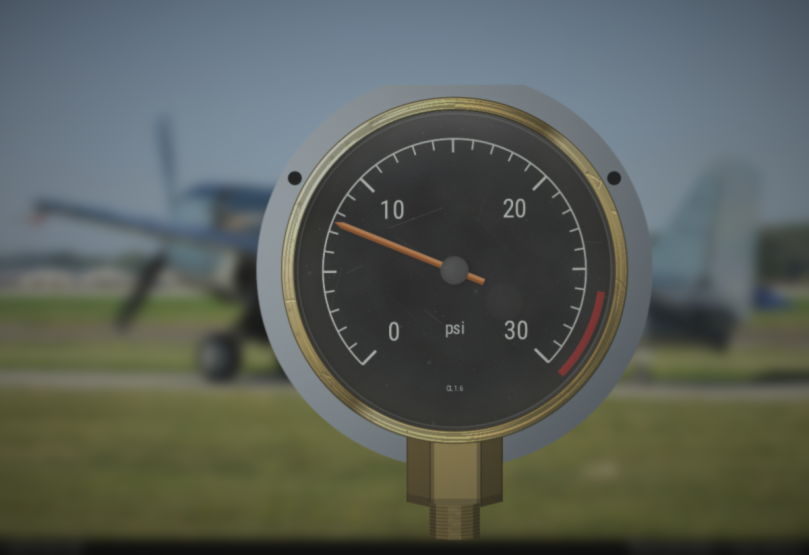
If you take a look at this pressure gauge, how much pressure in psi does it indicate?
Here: 7.5 psi
